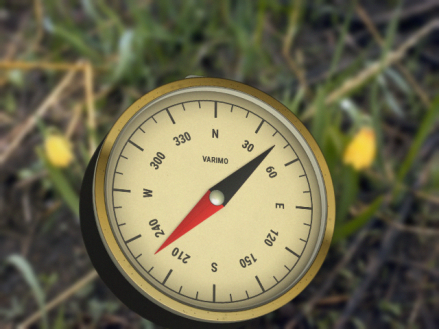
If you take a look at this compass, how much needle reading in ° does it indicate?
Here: 225 °
